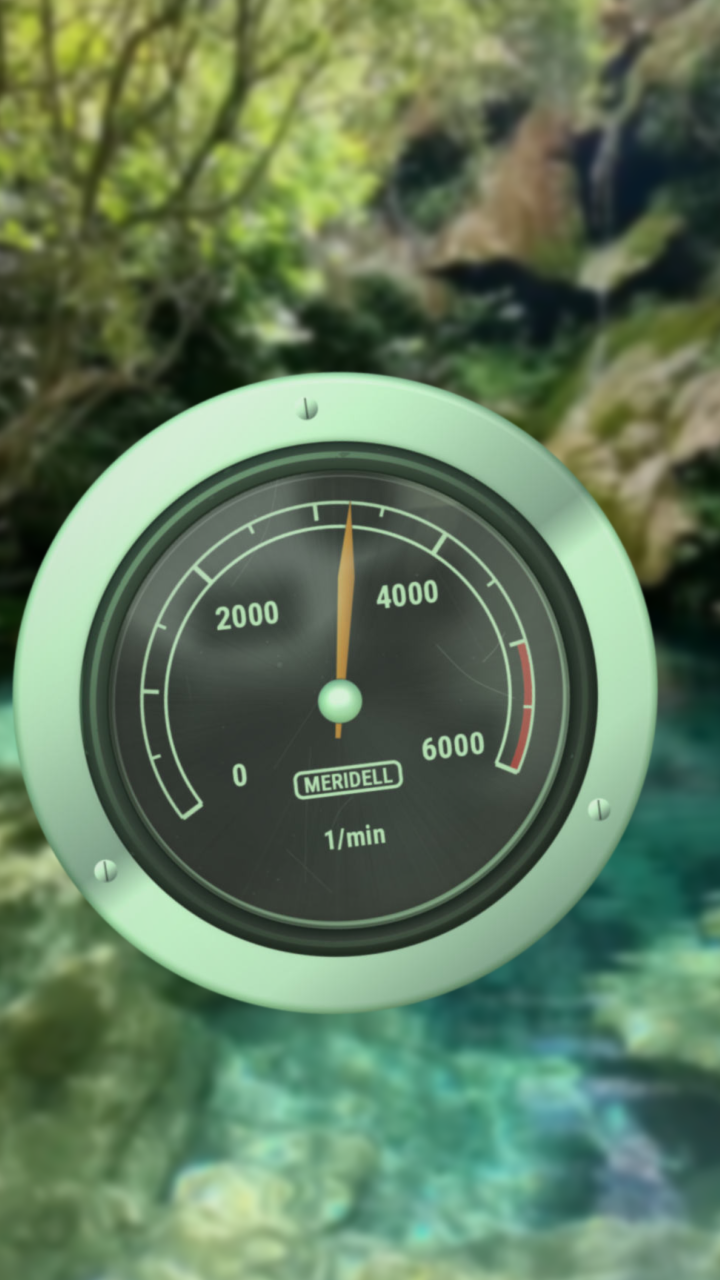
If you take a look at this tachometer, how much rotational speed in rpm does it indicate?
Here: 3250 rpm
